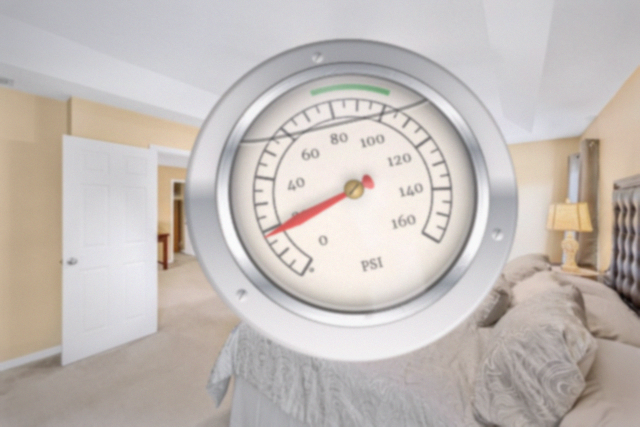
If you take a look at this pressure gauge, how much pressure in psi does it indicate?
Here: 17.5 psi
